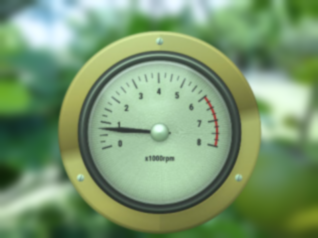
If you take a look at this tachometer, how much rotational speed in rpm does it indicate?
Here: 750 rpm
